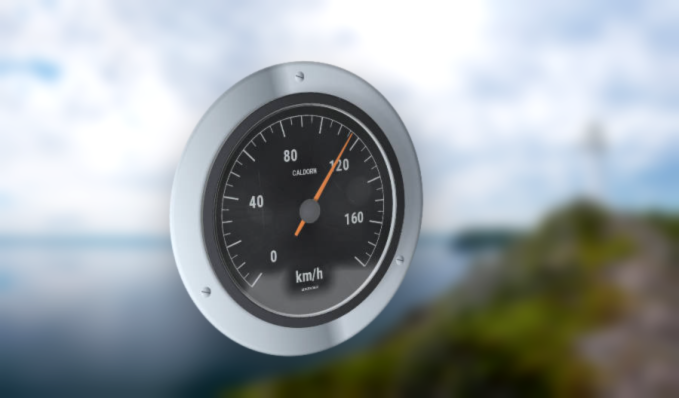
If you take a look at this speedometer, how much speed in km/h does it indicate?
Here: 115 km/h
